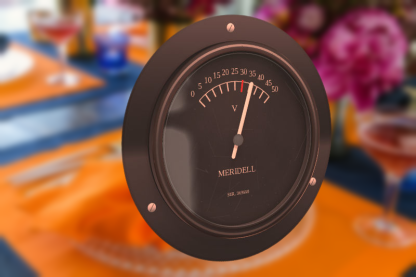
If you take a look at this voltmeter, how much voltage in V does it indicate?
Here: 35 V
